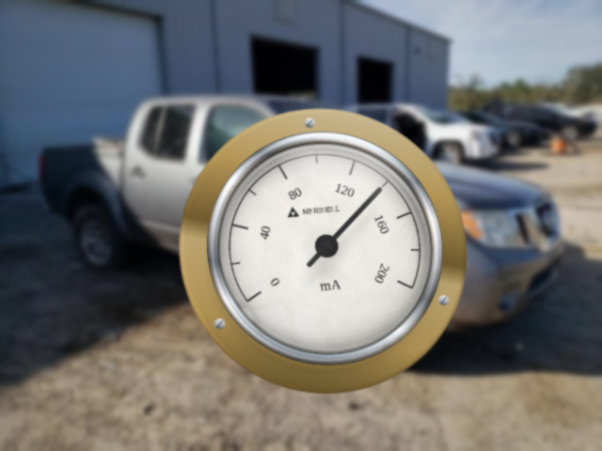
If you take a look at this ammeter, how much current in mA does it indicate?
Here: 140 mA
